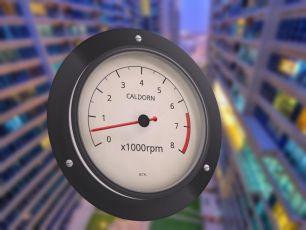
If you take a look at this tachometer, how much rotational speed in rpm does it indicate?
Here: 500 rpm
